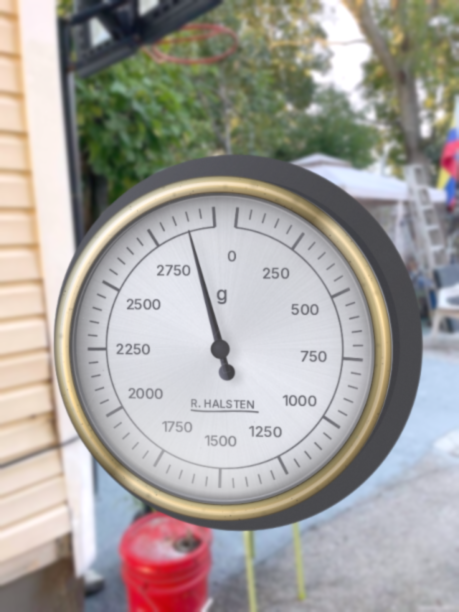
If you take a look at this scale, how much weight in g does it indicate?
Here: 2900 g
